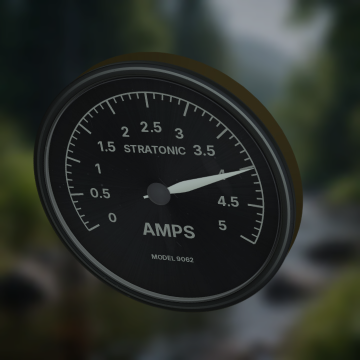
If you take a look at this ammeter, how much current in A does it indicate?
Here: 4 A
